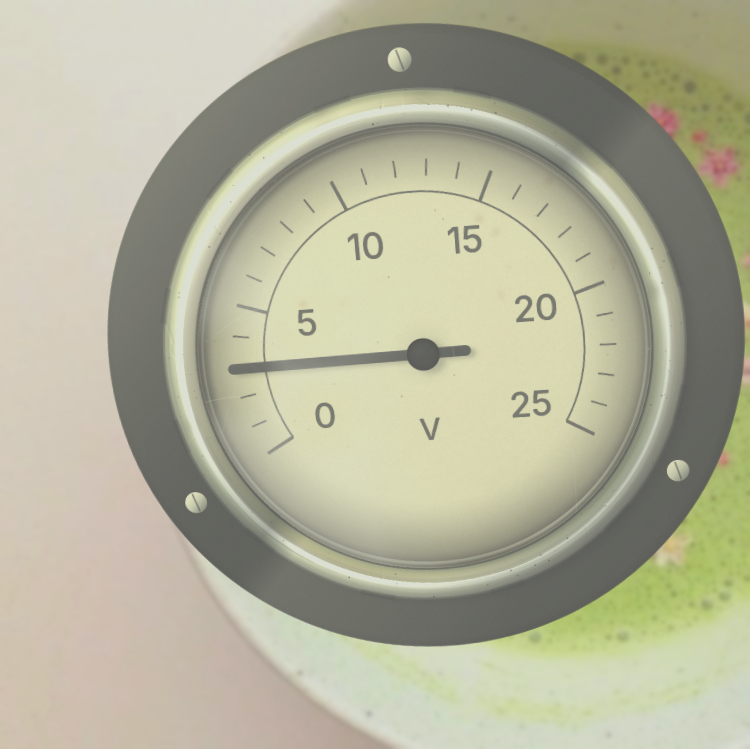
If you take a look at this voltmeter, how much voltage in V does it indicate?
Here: 3 V
